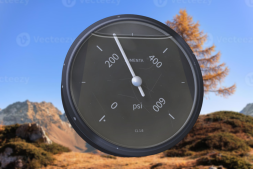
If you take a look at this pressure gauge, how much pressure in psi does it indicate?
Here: 250 psi
